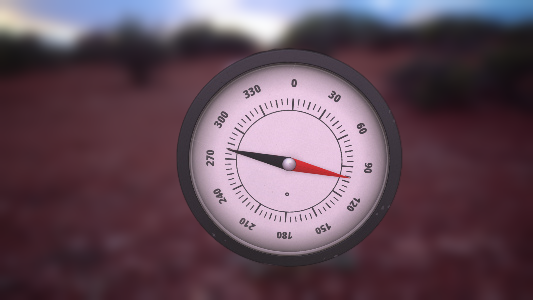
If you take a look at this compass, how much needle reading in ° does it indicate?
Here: 100 °
